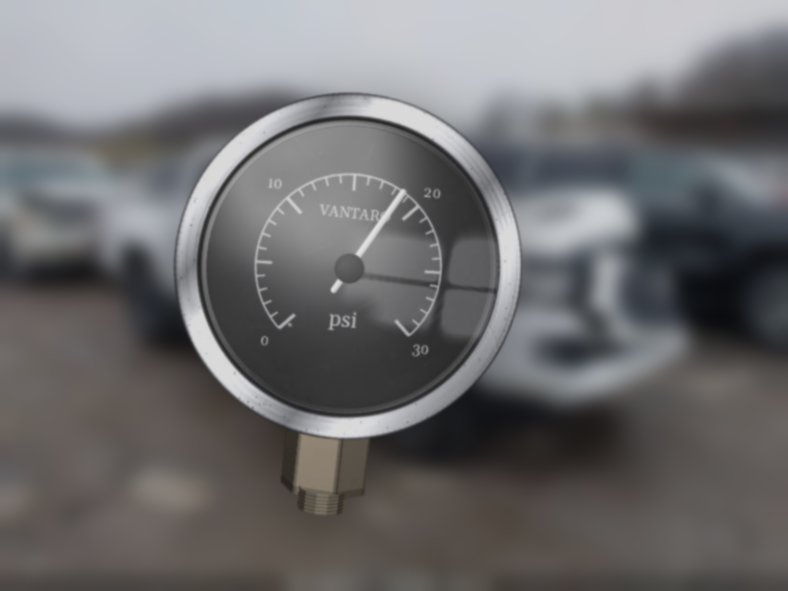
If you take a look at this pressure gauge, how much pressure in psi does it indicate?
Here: 18.5 psi
